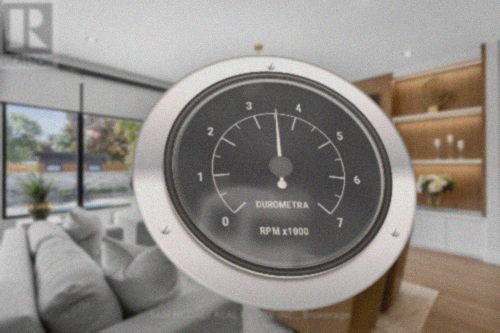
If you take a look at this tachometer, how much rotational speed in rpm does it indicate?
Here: 3500 rpm
